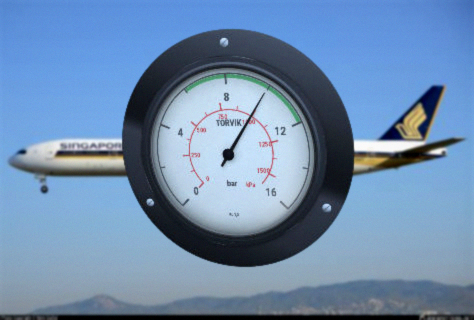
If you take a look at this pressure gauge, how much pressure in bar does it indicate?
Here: 10 bar
